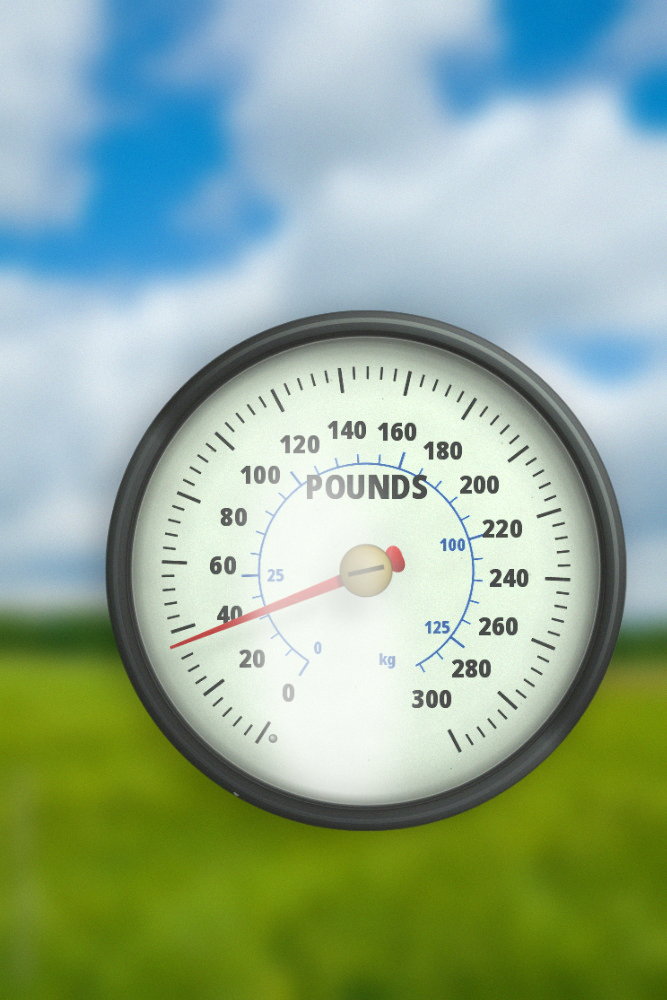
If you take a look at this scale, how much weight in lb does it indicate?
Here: 36 lb
